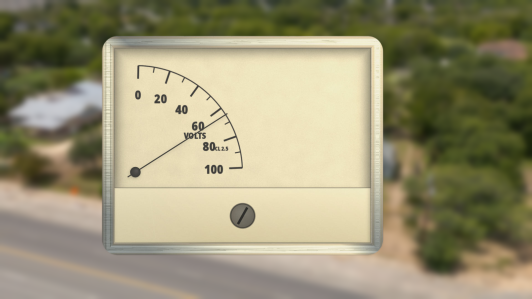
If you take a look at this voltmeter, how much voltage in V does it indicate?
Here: 65 V
